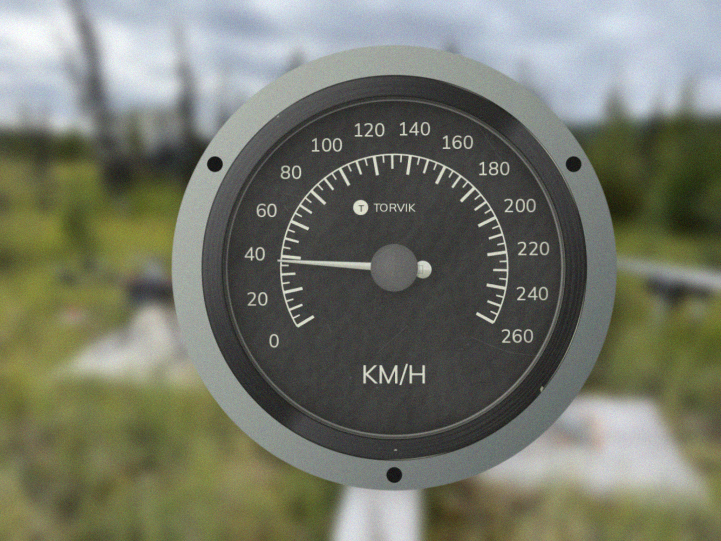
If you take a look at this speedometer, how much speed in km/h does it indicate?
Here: 37.5 km/h
